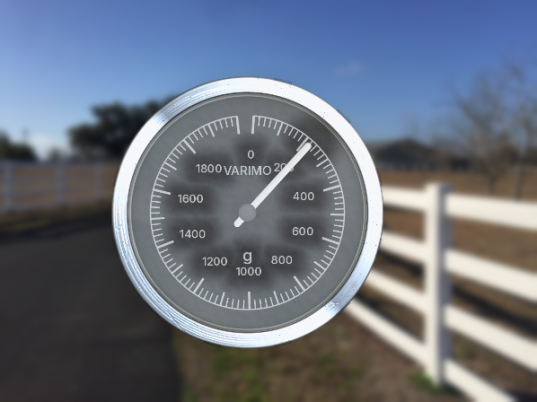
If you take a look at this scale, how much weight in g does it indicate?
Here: 220 g
